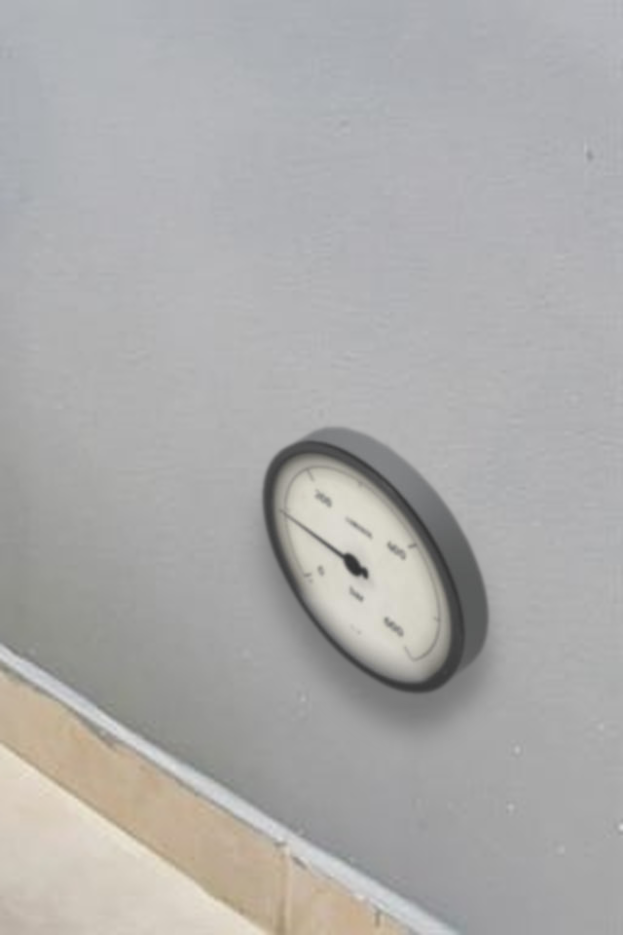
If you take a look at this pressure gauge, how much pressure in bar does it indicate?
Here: 100 bar
